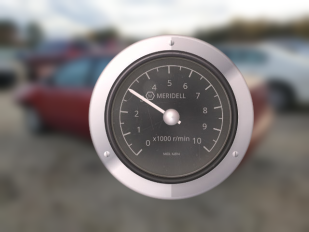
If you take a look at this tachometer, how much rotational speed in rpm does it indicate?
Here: 3000 rpm
